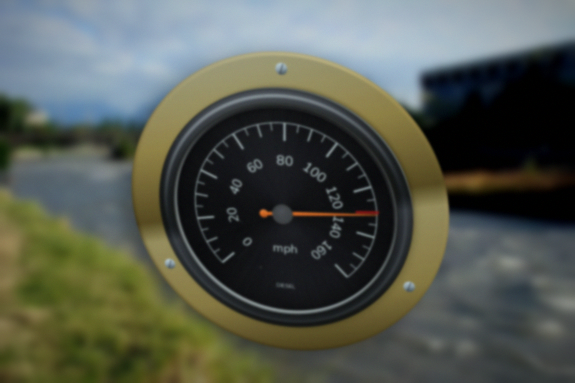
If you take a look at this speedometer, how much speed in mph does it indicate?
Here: 130 mph
